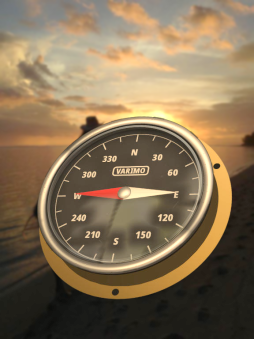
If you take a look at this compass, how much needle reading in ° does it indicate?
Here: 270 °
